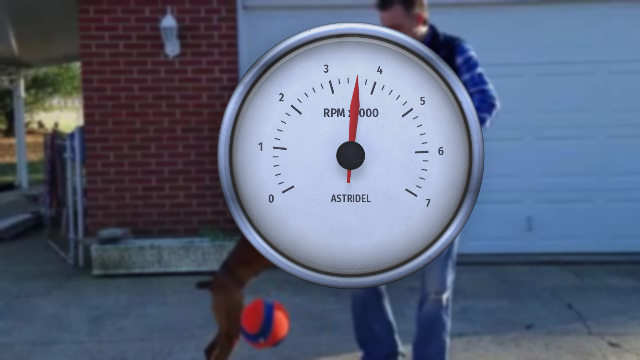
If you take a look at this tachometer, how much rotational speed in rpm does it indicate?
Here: 3600 rpm
